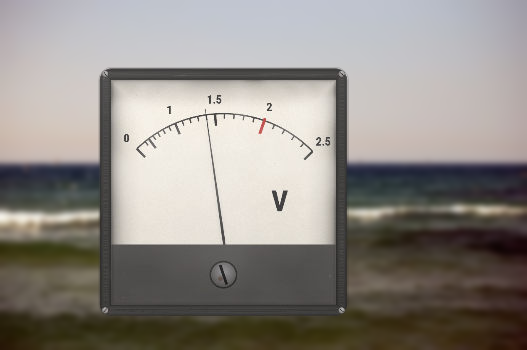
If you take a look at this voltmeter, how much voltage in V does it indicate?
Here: 1.4 V
